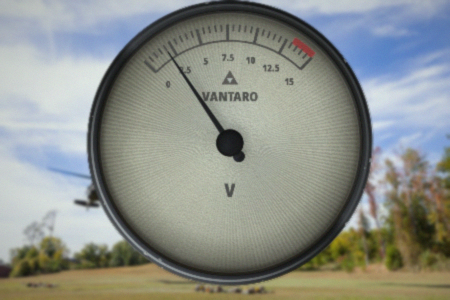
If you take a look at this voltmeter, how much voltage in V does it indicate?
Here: 2 V
